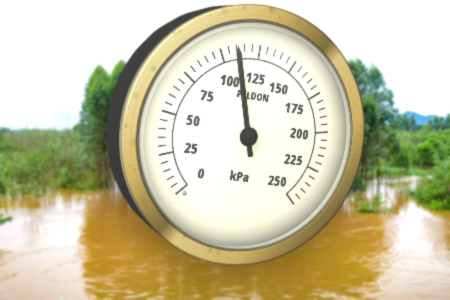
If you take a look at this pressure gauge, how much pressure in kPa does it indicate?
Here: 110 kPa
